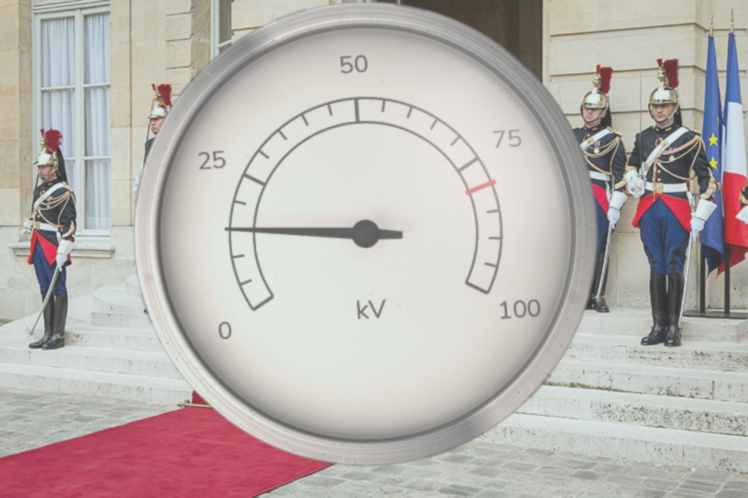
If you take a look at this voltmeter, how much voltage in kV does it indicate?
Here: 15 kV
